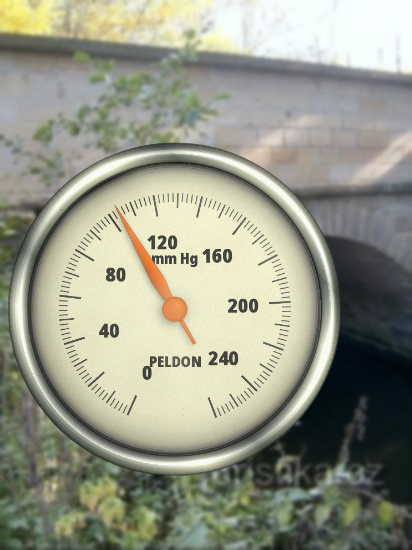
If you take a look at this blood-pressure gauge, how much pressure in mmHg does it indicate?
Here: 104 mmHg
